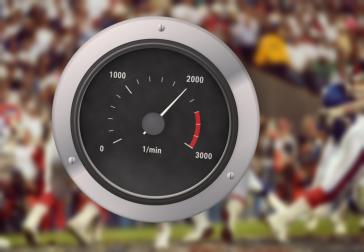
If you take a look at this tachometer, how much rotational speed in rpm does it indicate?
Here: 2000 rpm
